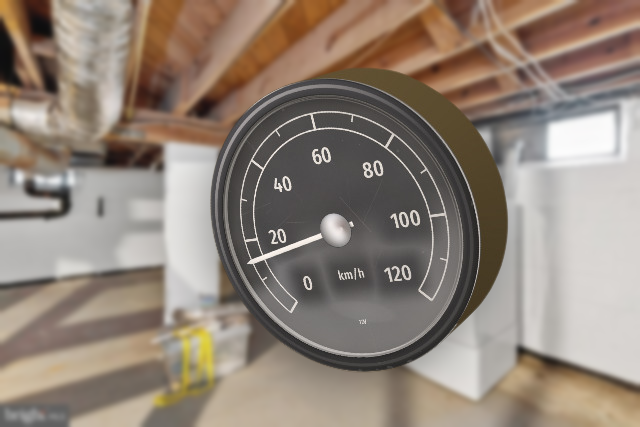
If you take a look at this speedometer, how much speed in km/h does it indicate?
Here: 15 km/h
